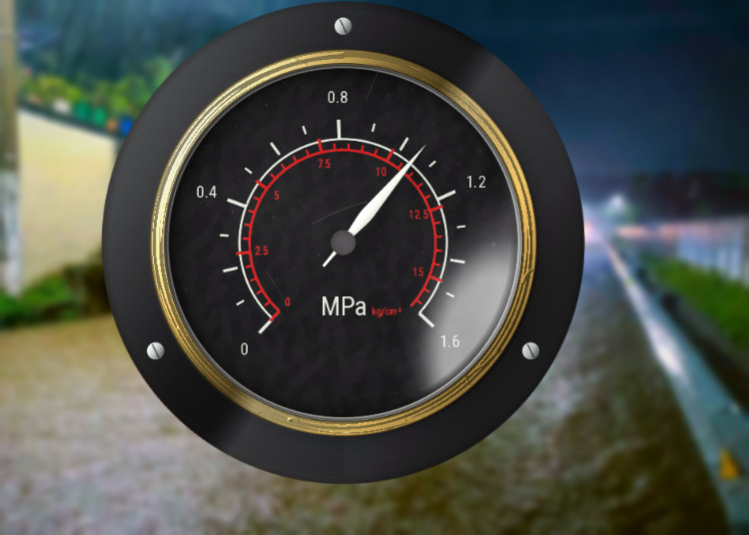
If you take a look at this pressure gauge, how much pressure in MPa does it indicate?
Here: 1.05 MPa
